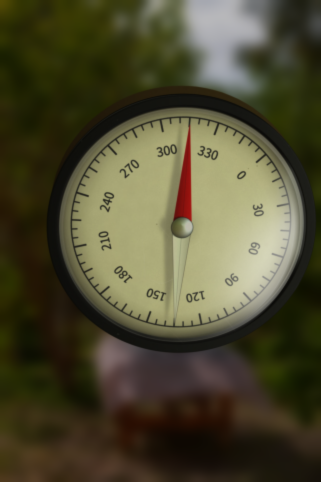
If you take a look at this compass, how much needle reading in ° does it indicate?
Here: 315 °
